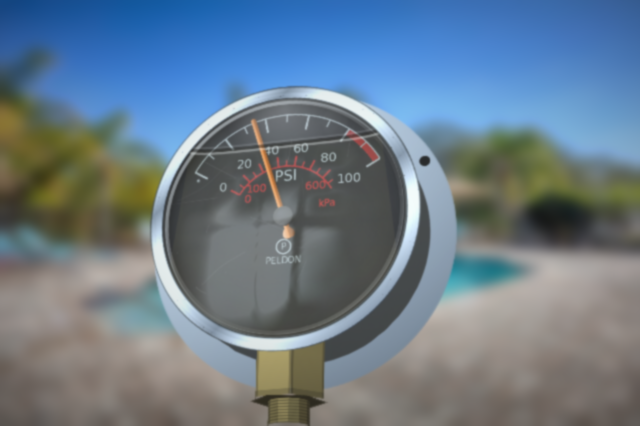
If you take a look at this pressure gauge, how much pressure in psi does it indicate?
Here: 35 psi
